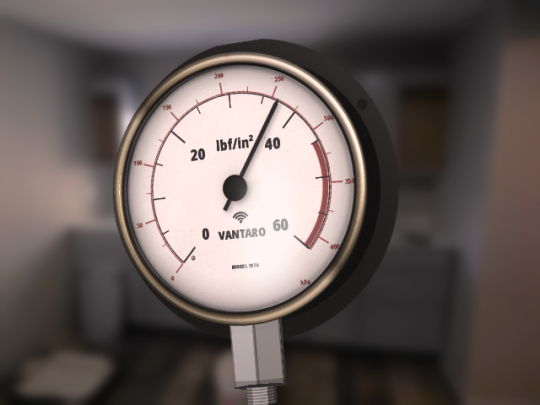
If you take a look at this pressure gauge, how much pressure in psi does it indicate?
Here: 37.5 psi
